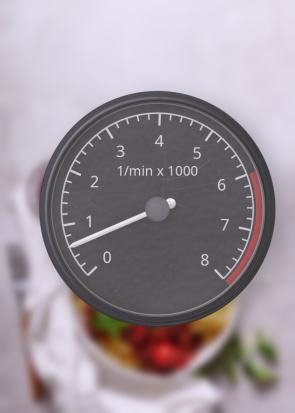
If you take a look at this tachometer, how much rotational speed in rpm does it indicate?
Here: 600 rpm
